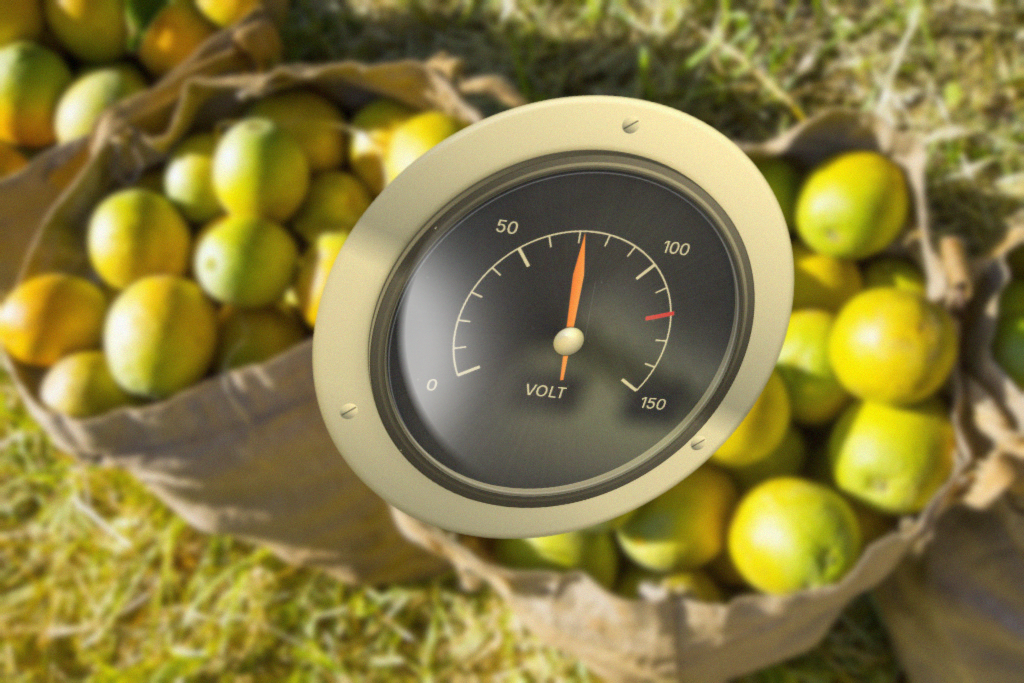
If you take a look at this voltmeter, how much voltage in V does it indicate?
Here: 70 V
